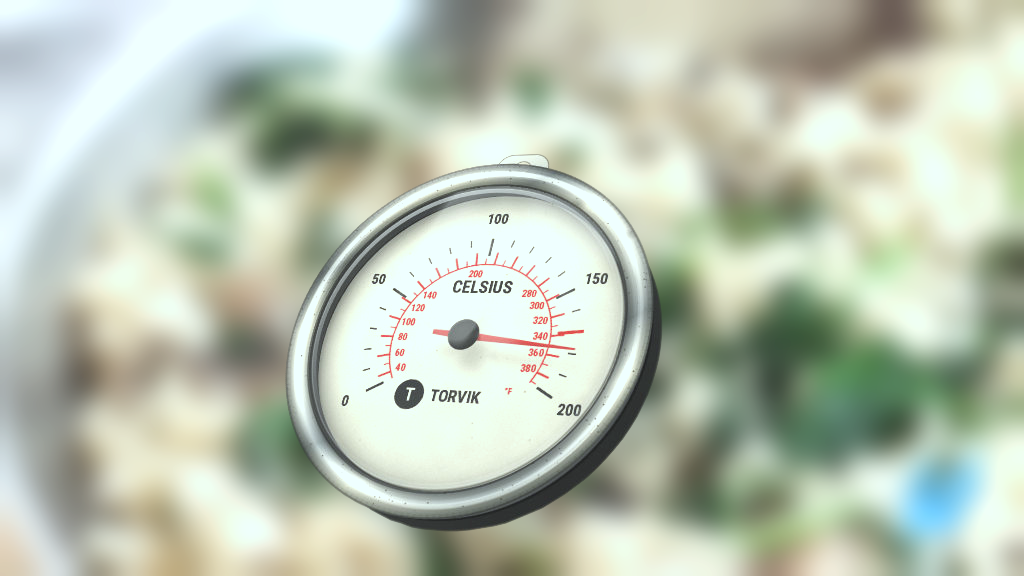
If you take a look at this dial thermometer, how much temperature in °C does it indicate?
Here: 180 °C
